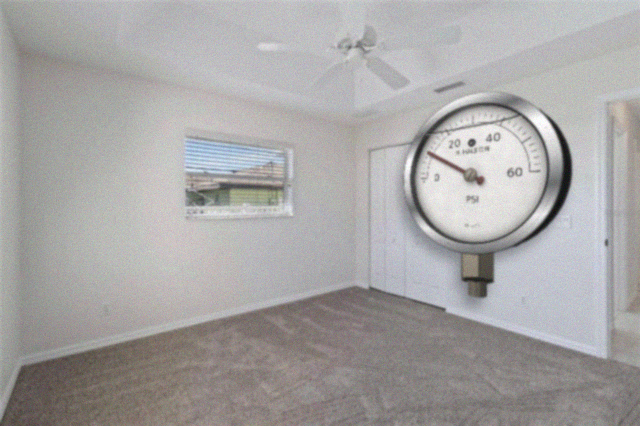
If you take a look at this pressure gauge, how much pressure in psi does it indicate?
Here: 10 psi
